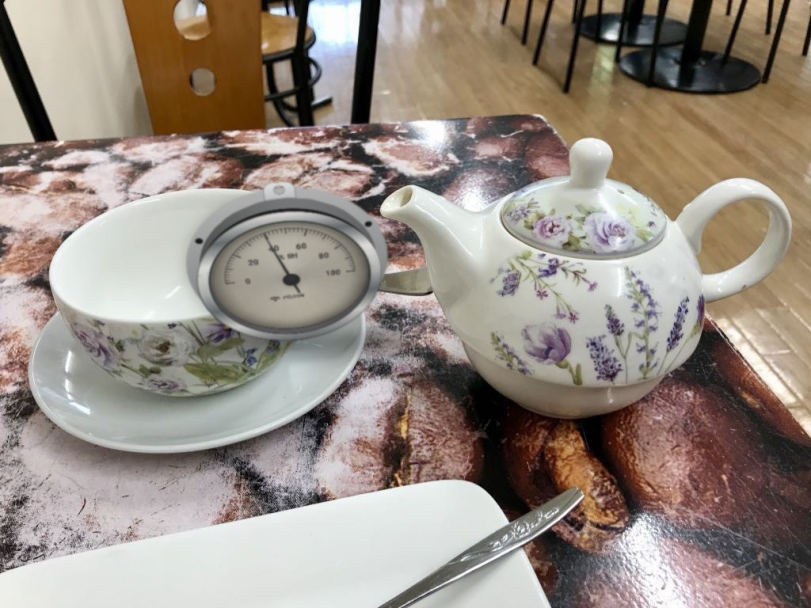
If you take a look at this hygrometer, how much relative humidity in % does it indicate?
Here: 40 %
